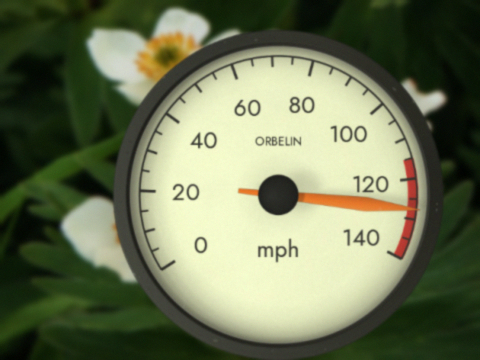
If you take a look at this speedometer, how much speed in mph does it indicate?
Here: 127.5 mph
